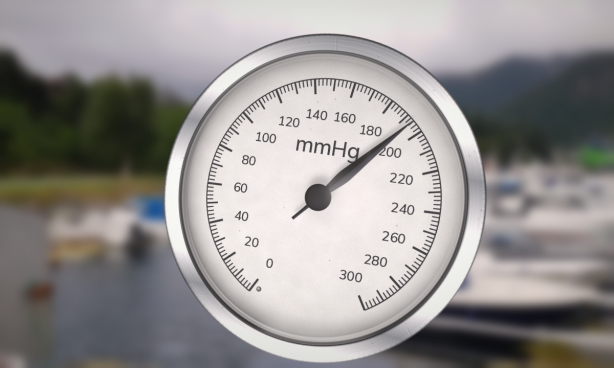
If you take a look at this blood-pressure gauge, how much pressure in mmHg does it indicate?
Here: 194 mmHg
